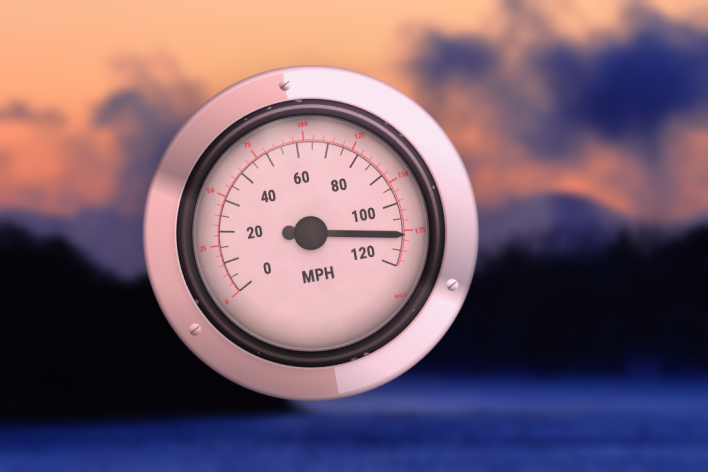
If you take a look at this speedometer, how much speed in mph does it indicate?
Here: 110 mph
